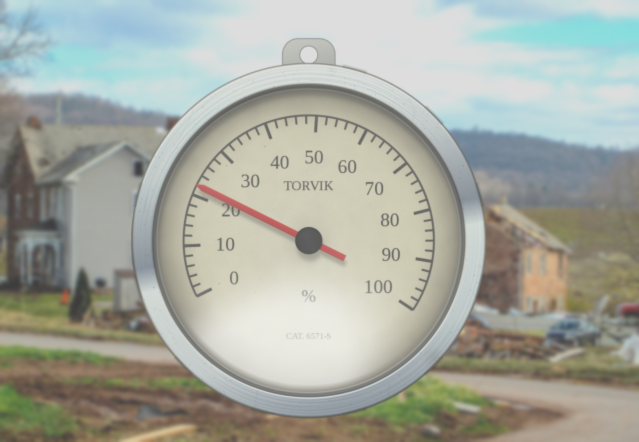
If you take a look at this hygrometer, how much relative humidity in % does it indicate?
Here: 22 %
